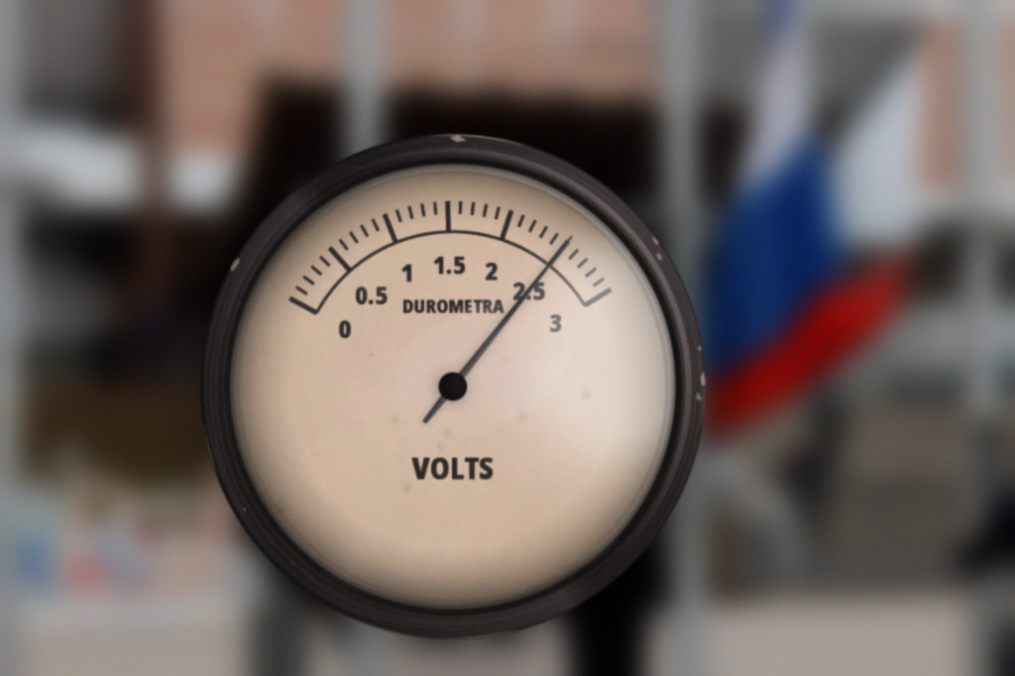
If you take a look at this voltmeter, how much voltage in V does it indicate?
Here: 2.5 V
